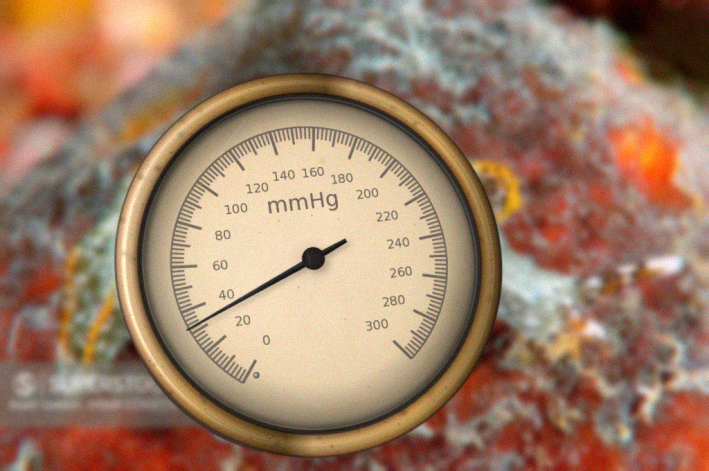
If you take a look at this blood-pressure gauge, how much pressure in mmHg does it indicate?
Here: 32 mmHg
